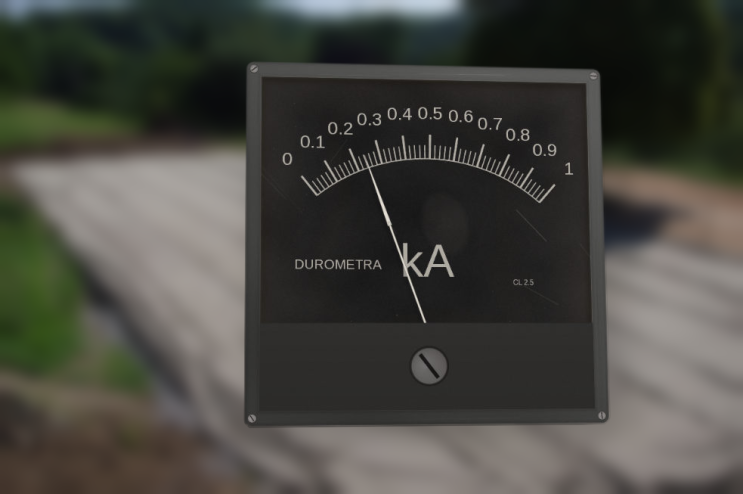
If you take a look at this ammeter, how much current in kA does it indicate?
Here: 0.24 kA
